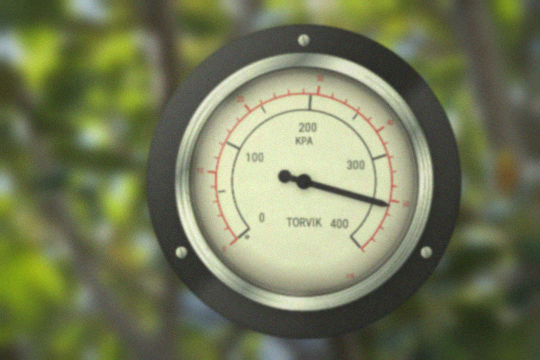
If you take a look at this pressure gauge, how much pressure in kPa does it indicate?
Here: 350 kPa
